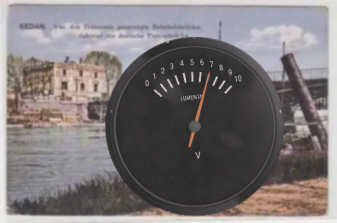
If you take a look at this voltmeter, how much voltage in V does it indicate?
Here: 7 V
